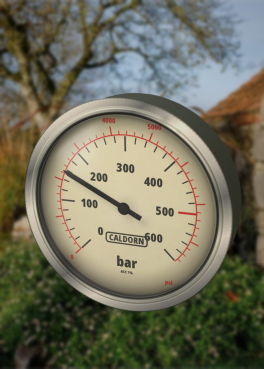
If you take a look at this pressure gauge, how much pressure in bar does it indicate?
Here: 160 bar
